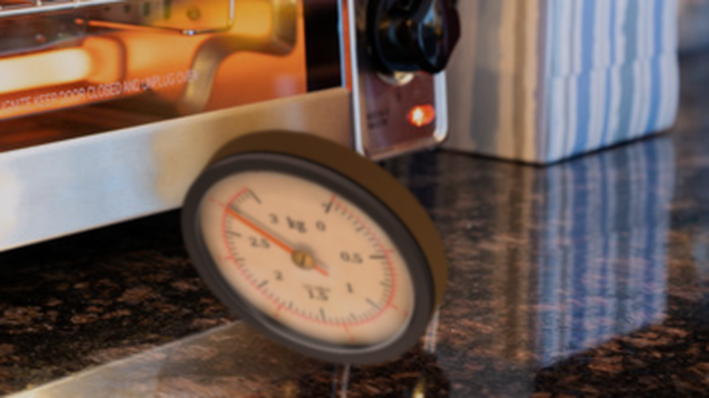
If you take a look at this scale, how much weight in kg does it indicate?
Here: 2.75 kg
